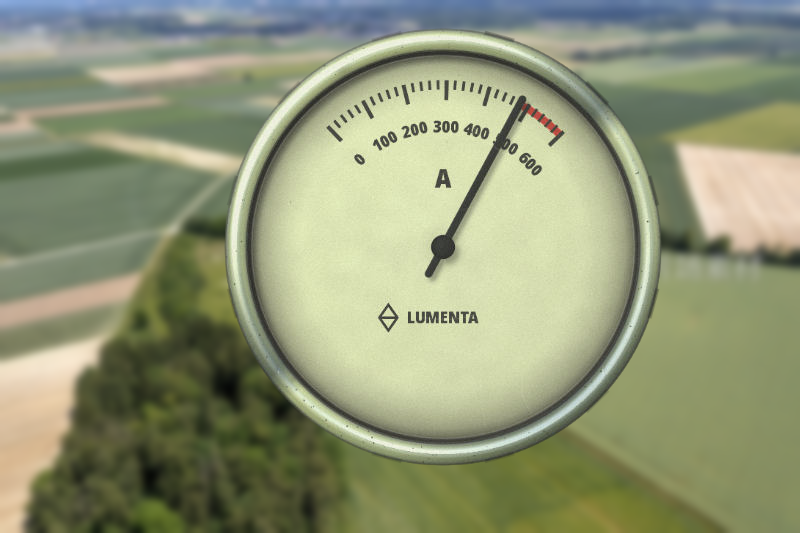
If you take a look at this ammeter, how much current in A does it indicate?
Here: 480 A
